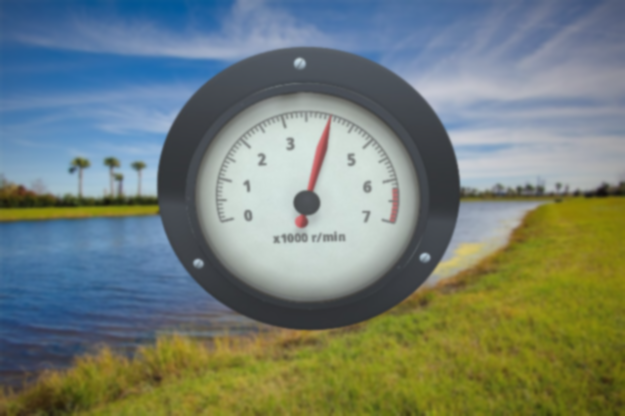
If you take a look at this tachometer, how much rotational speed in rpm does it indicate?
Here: 4000 rpm
